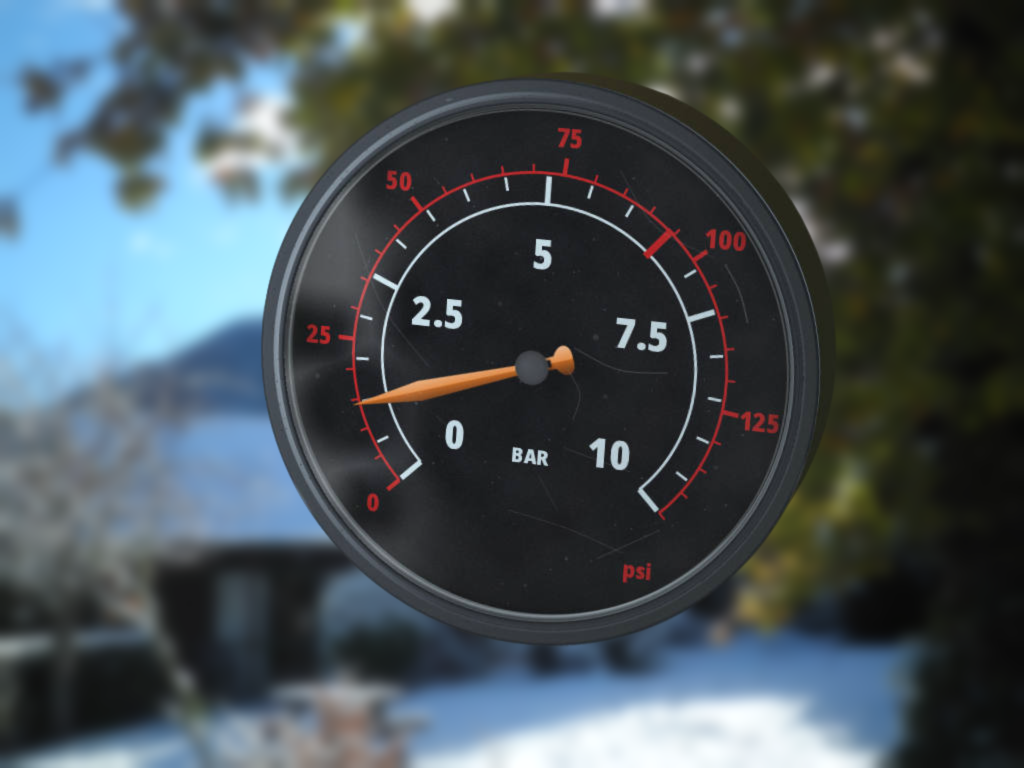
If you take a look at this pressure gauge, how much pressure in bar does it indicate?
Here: 1 bar
